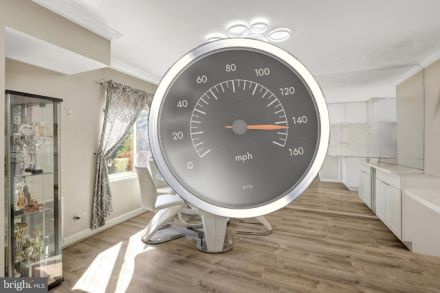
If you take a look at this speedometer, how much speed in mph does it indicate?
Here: 145 mph
